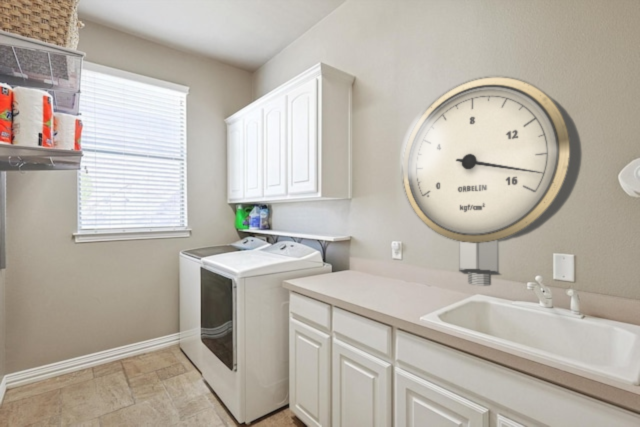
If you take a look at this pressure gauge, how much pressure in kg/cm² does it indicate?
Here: 15 kg/cm²
